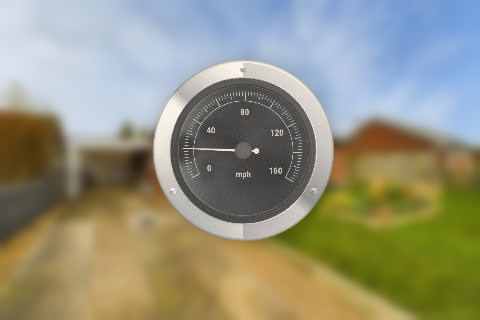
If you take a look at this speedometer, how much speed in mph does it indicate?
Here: 20 mph
